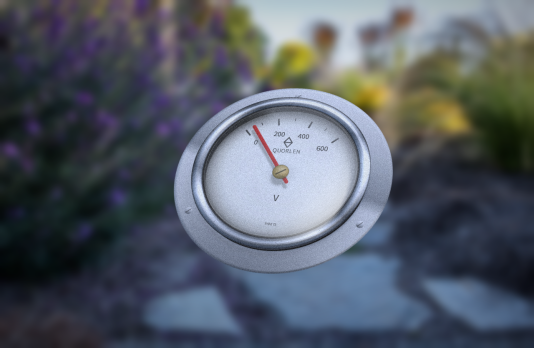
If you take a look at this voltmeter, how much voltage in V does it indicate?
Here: 50 V
